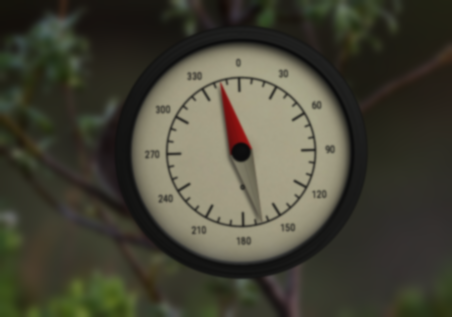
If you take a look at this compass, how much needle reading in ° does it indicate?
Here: 345 °
